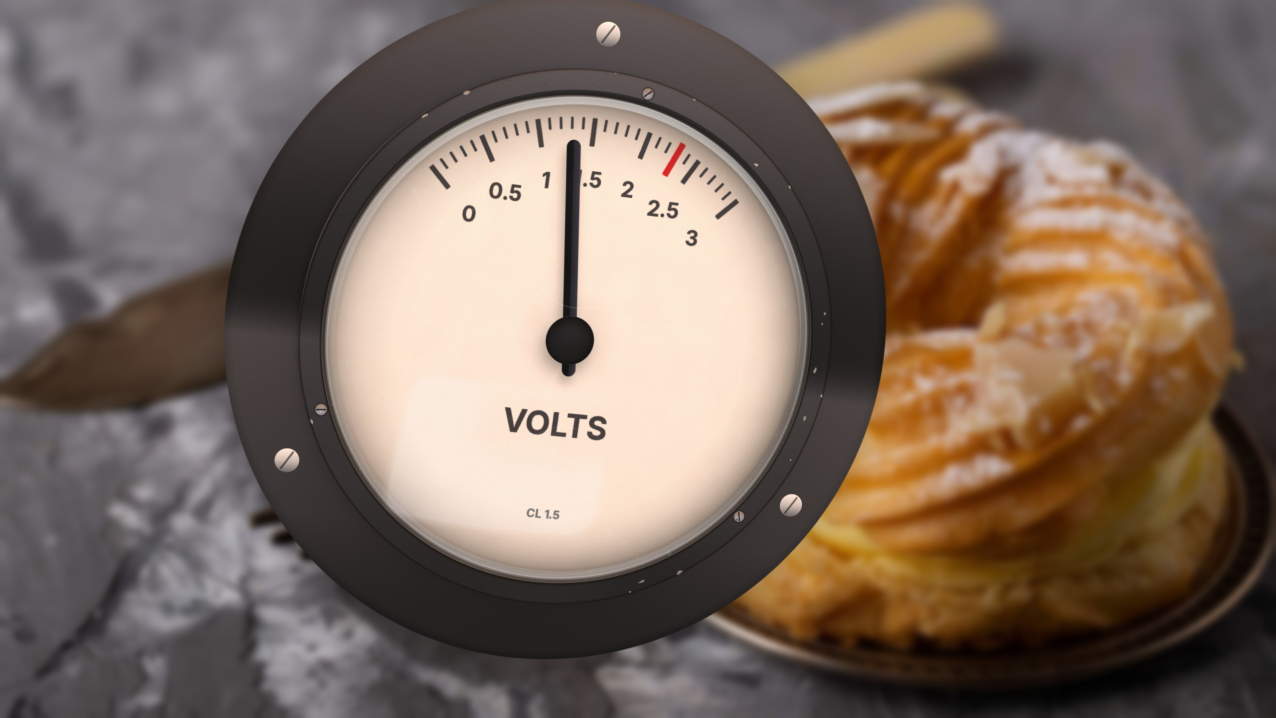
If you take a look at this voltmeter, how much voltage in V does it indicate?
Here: 1.3 V
